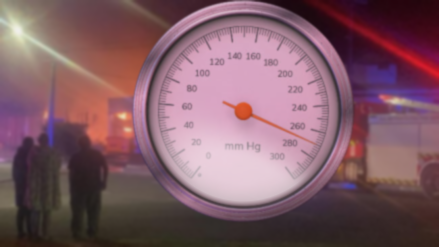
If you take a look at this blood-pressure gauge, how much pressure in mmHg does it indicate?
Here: 270 mmHg
